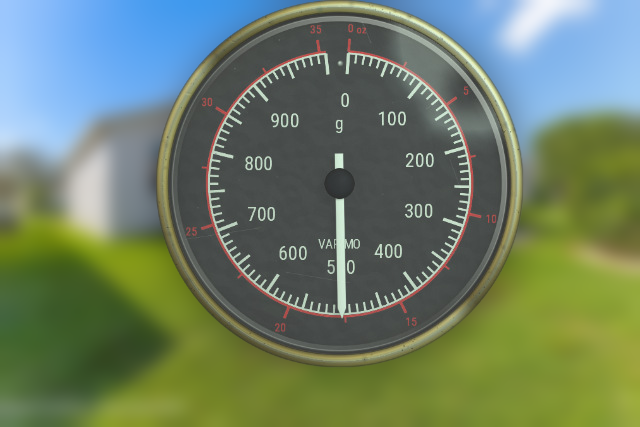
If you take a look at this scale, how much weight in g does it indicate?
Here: 500 g
